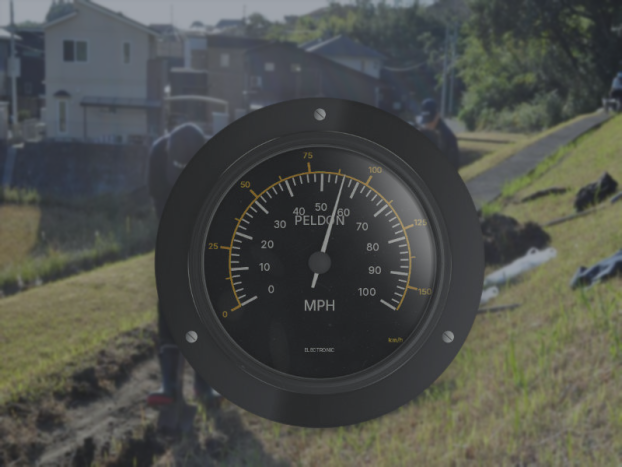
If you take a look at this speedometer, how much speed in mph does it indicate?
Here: 56 mph
